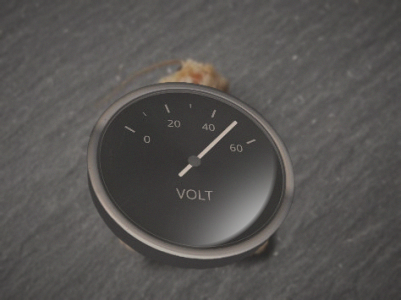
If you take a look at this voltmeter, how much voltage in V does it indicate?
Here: 50 V
